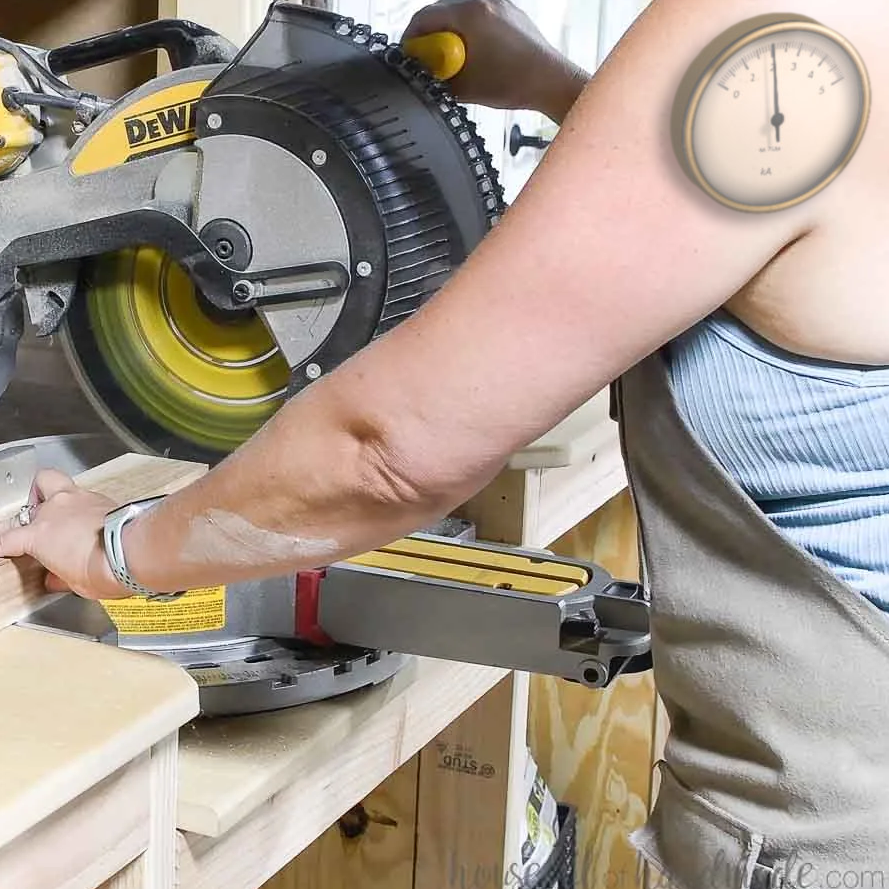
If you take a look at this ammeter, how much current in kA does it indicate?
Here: 2 kA
